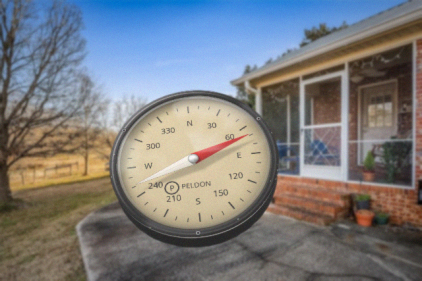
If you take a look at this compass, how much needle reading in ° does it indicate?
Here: 70 °
